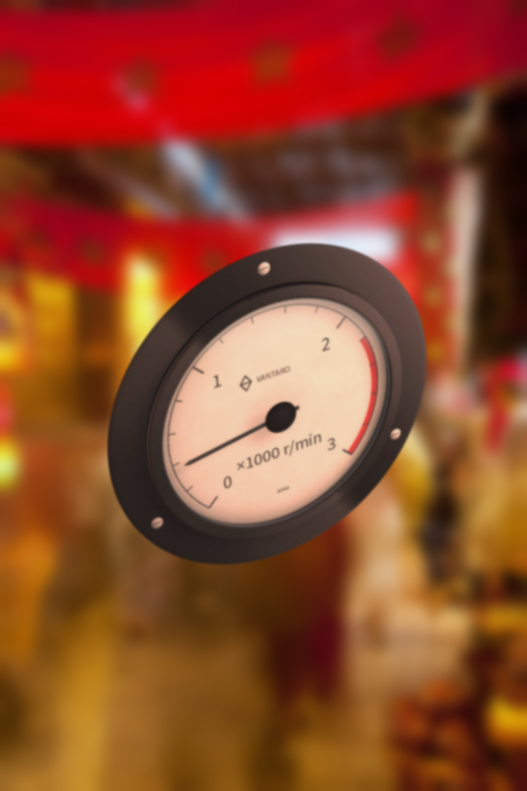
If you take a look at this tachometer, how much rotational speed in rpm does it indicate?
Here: 400 rpm
